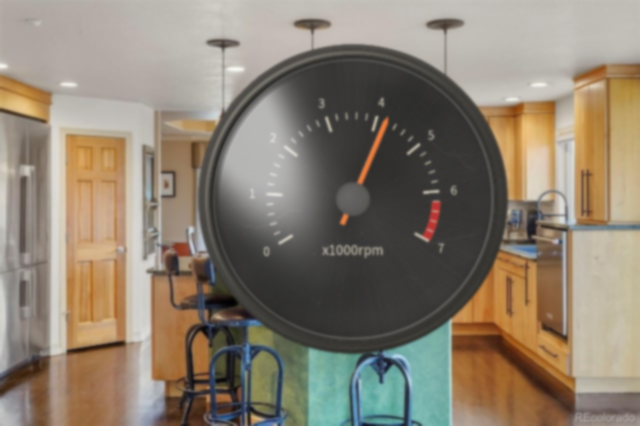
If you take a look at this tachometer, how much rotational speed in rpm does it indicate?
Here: 4200 rpm
